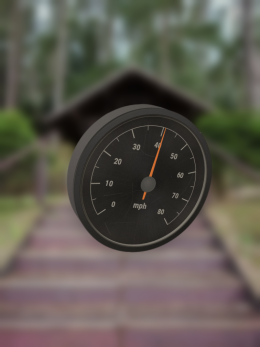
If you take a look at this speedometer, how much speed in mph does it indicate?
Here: 40 mph
